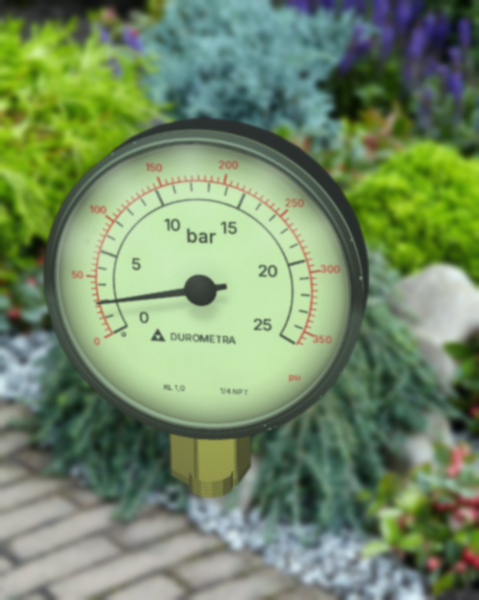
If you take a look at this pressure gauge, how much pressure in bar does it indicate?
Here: 2 bar
